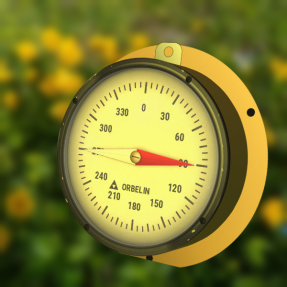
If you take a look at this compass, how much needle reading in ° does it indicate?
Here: 90 °
